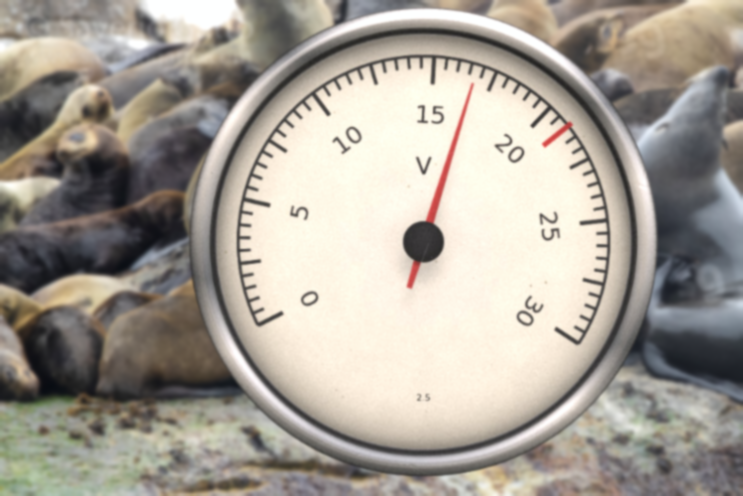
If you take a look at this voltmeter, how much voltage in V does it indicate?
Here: 16.75 V
